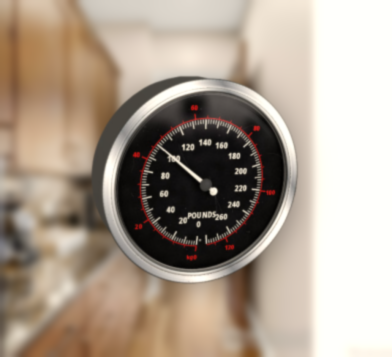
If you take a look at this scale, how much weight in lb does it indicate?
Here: 100 lb
